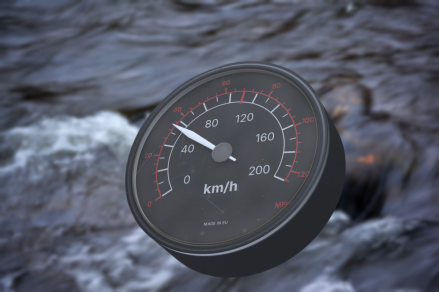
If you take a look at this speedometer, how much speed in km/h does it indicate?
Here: 55 km/h
